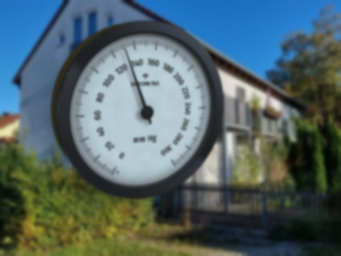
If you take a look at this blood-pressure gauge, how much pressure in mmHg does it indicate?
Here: 130 mmHg
